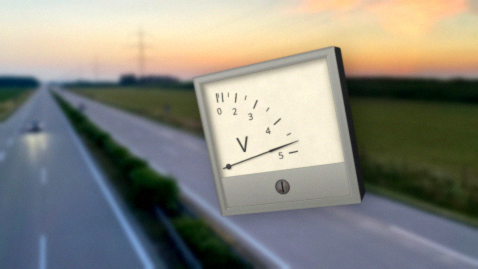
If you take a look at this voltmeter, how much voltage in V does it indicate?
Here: 4.75 V
